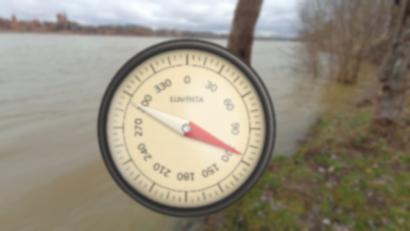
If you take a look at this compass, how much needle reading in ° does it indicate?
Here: 115 °
